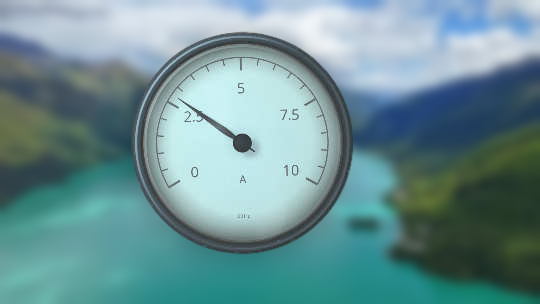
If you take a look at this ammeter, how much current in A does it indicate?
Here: 2.75 A
